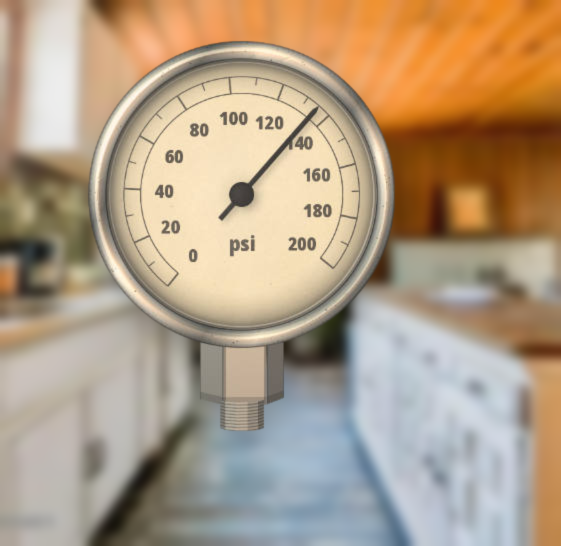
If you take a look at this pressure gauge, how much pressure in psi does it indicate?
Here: 135 psi
